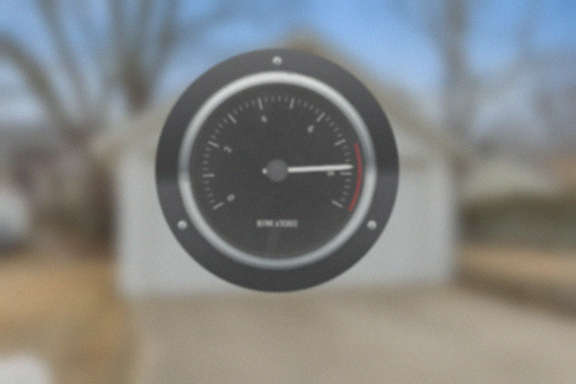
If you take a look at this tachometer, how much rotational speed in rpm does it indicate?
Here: 7800 rpm
